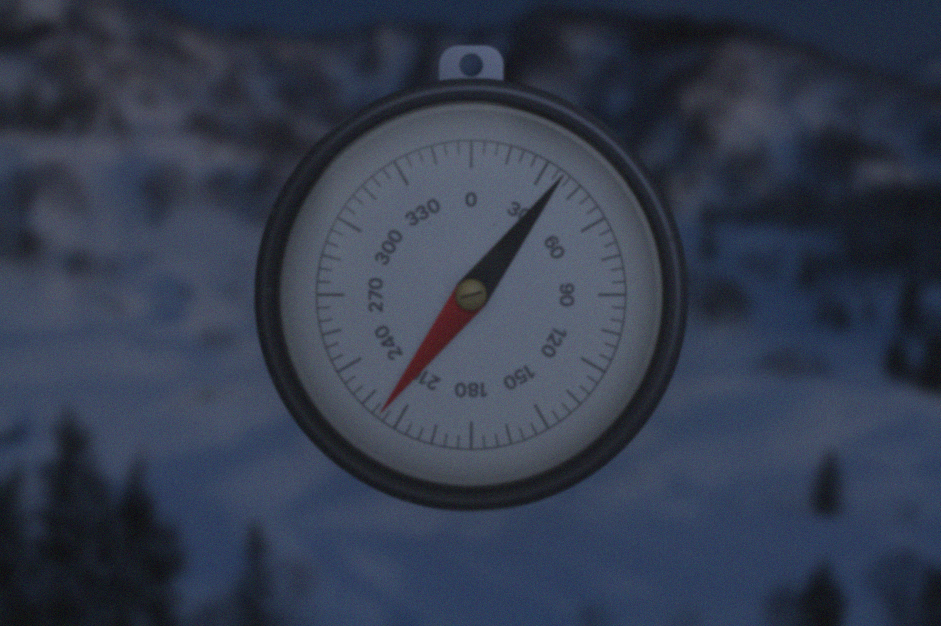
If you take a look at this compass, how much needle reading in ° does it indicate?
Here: 217.5 °
